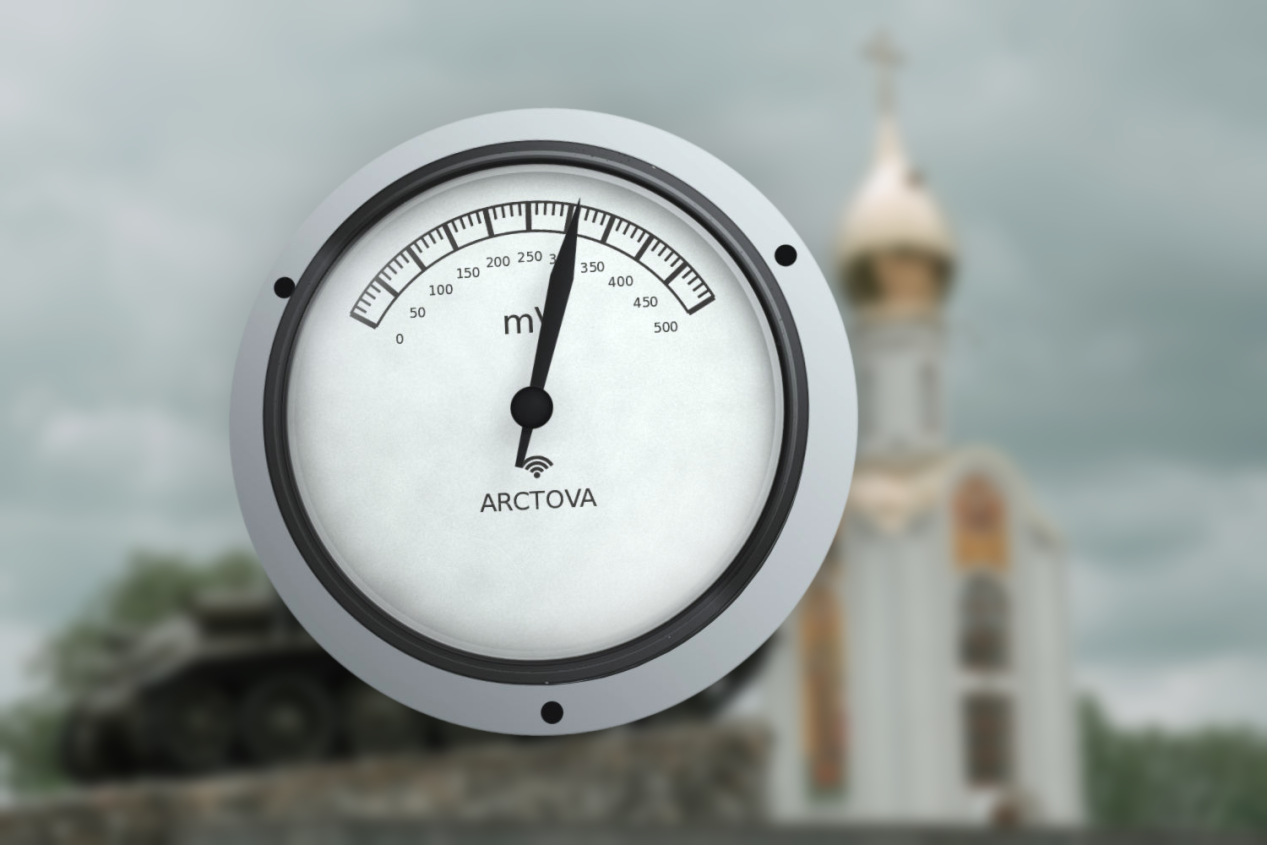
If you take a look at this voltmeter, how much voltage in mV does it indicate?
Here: 310 mV
